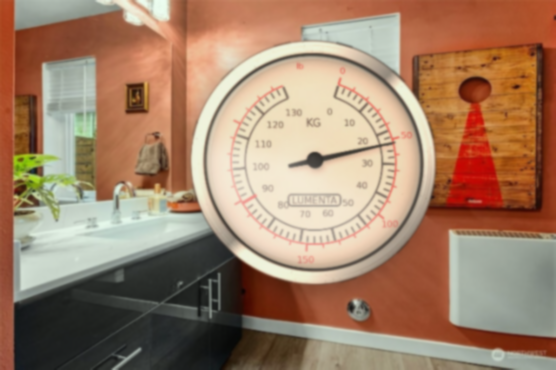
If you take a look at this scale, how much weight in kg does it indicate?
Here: 24 kg
